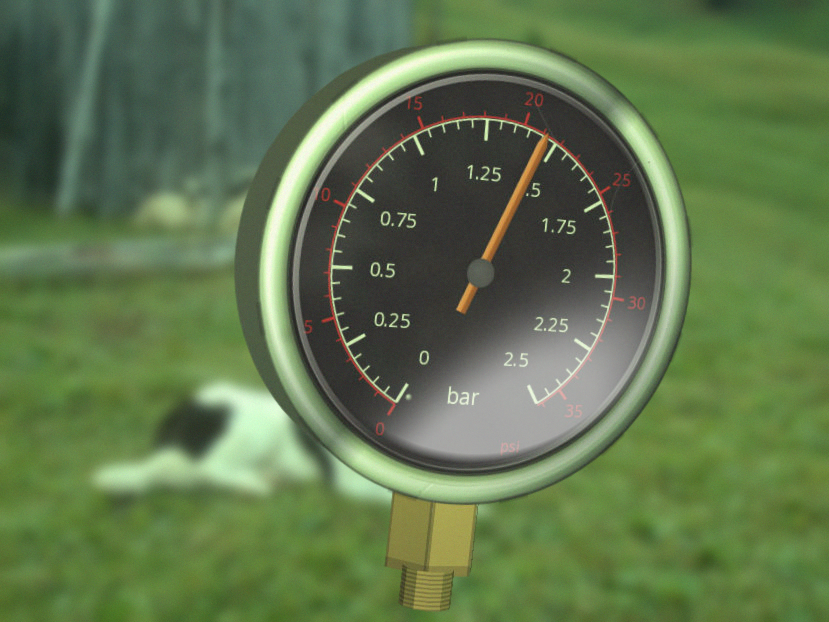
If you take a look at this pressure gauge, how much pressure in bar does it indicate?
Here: 1.45 bar
